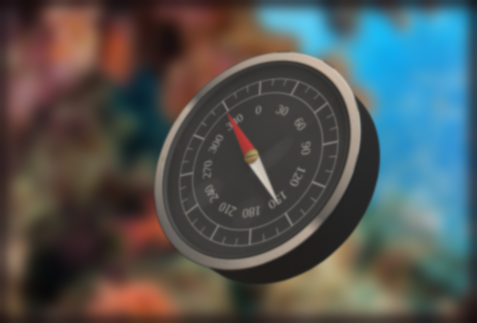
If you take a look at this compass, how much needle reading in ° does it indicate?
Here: 330 °
